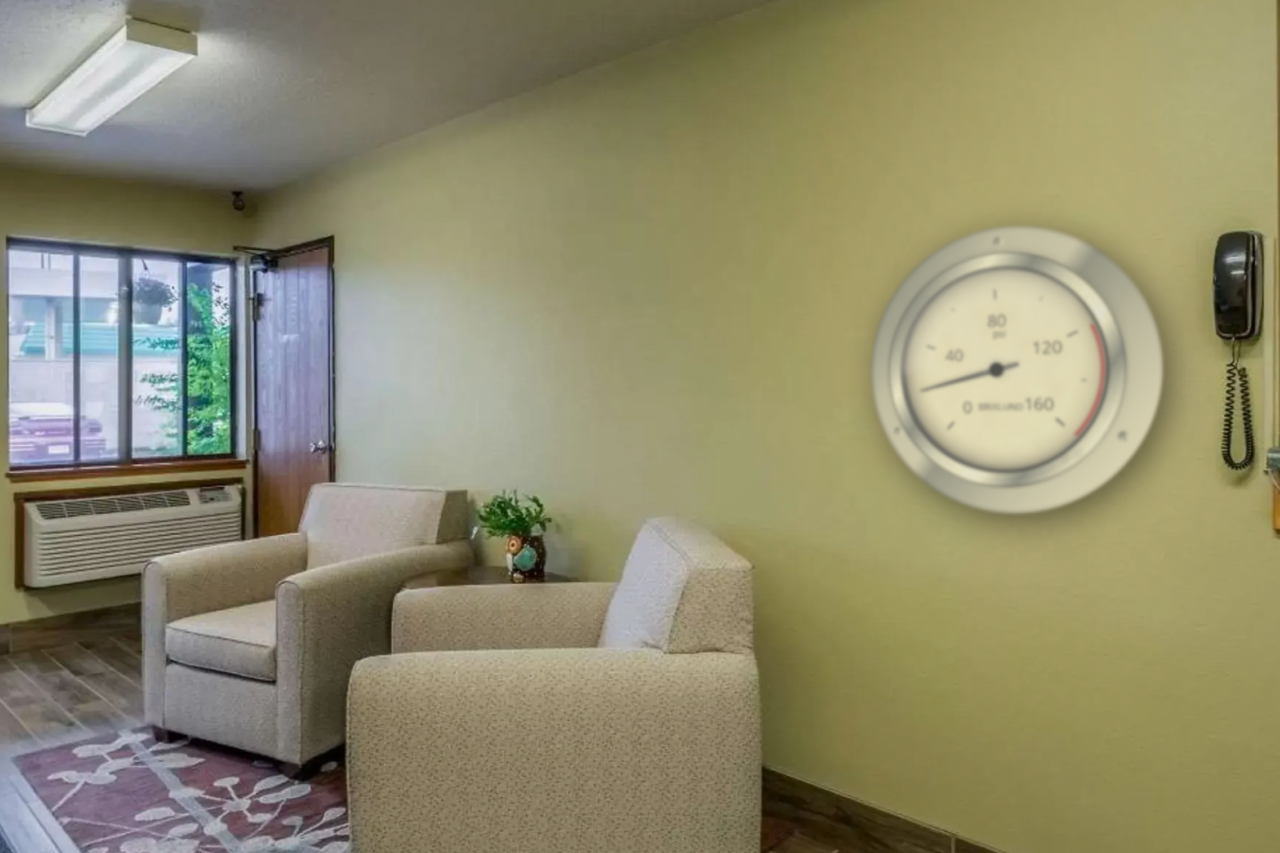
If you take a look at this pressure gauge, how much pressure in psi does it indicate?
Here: 20 psi
